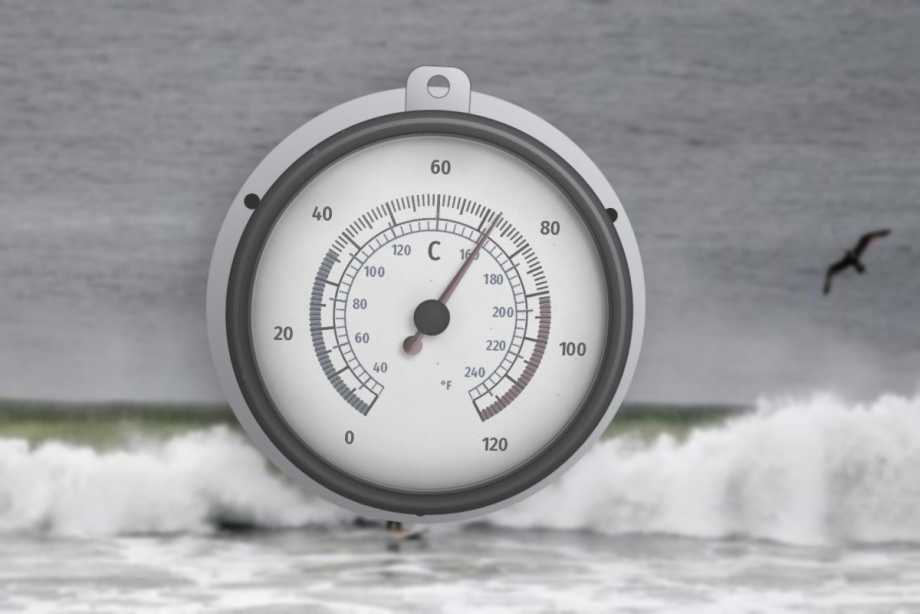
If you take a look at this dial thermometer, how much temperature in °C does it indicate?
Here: 72 °C
